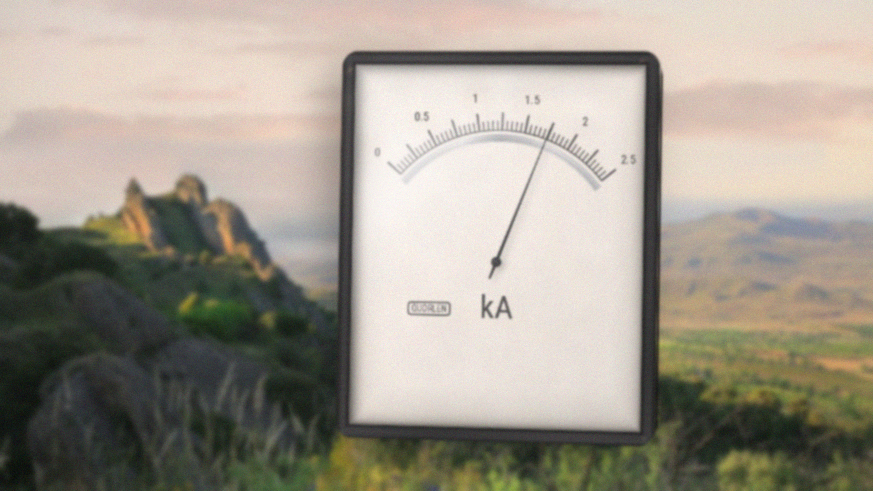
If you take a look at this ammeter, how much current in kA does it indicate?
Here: 1.75 kA
